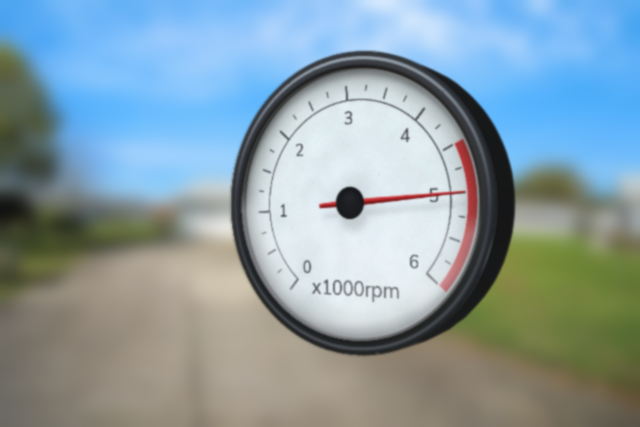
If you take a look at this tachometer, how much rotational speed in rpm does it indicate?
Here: 5000 rpm
